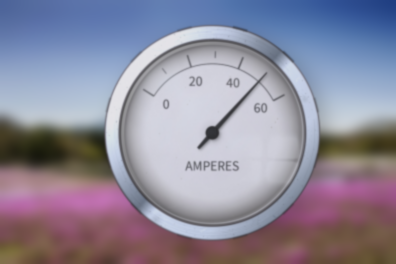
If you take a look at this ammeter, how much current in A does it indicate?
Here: 50 A
